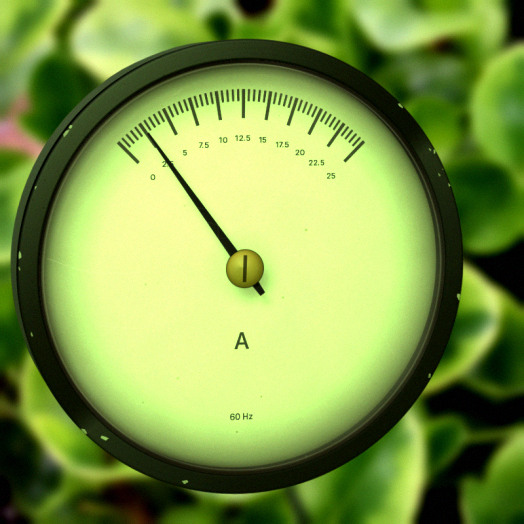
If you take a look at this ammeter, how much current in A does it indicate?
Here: 2.5 A
